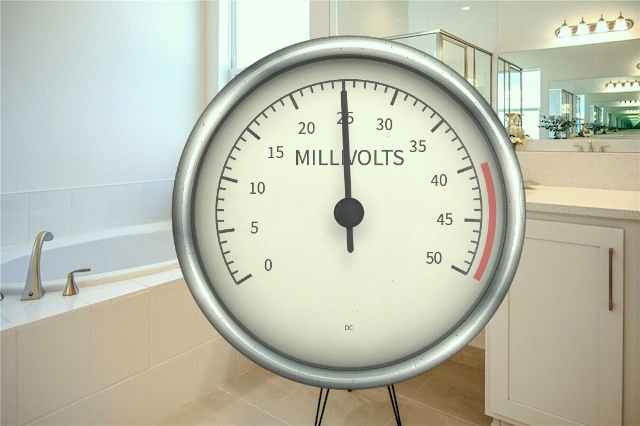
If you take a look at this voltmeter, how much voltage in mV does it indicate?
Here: 25 mV
